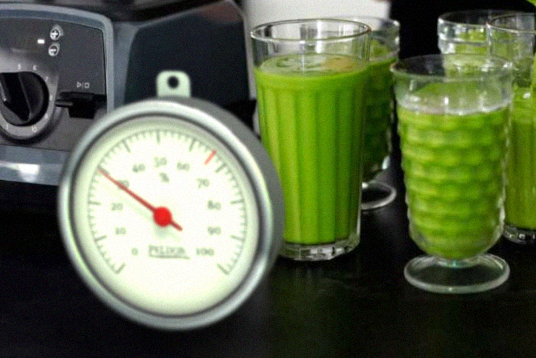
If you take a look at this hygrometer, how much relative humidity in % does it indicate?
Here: 30 %
